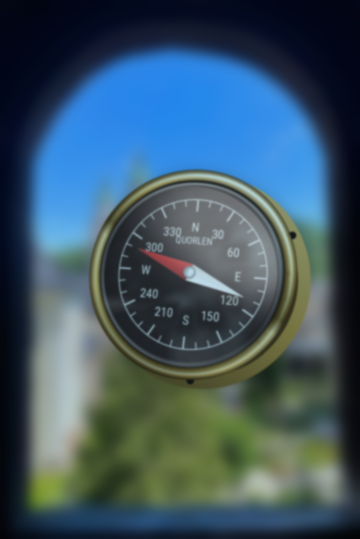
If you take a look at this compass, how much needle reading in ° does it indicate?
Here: 290 °
